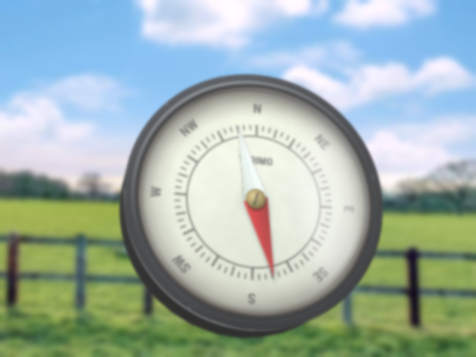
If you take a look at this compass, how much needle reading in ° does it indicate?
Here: 165 °
